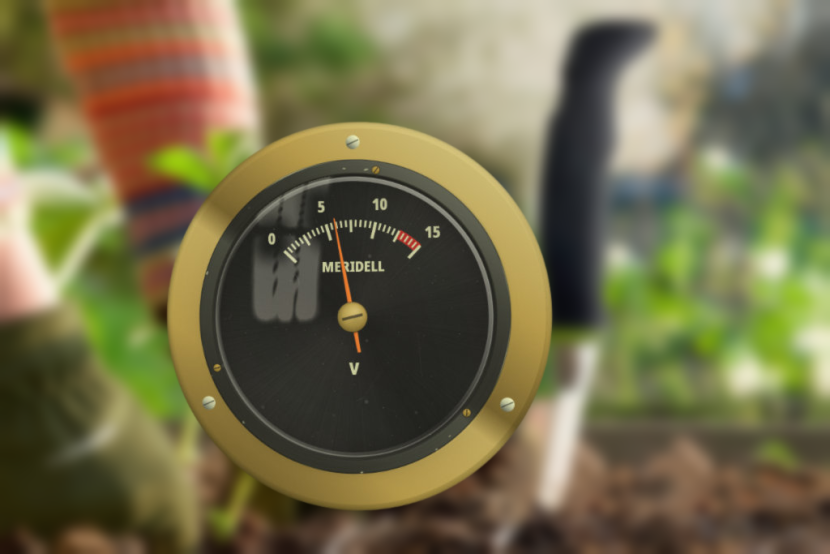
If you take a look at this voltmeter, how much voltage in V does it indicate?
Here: 6 V
